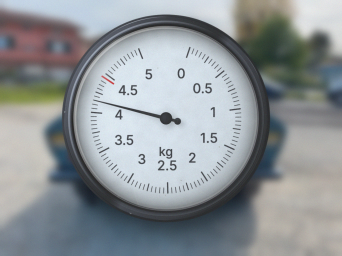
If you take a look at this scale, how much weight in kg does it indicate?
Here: 4.15 kg
